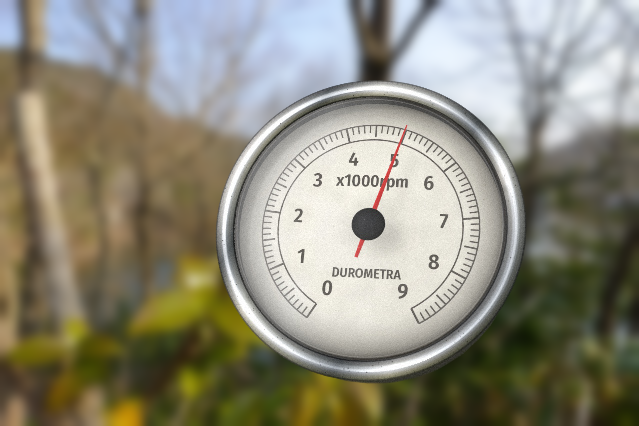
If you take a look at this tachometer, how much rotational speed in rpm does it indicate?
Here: 5000 rpm
